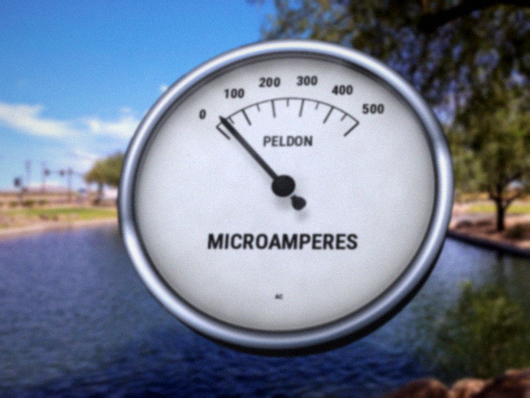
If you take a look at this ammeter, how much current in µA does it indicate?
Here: 25 µA
